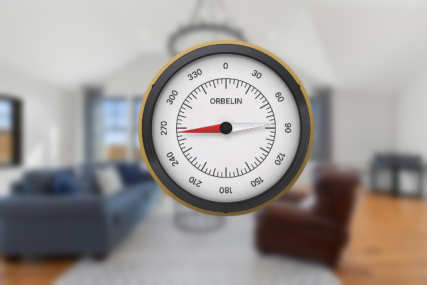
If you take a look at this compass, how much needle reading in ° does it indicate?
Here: 265 °
